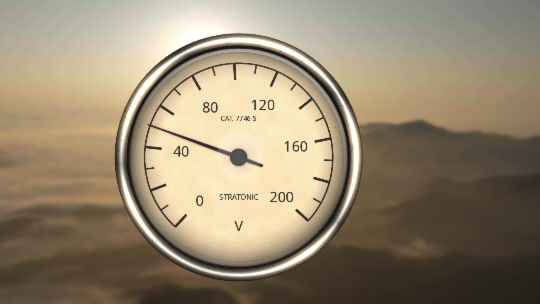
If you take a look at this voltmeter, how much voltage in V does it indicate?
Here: 50 V
